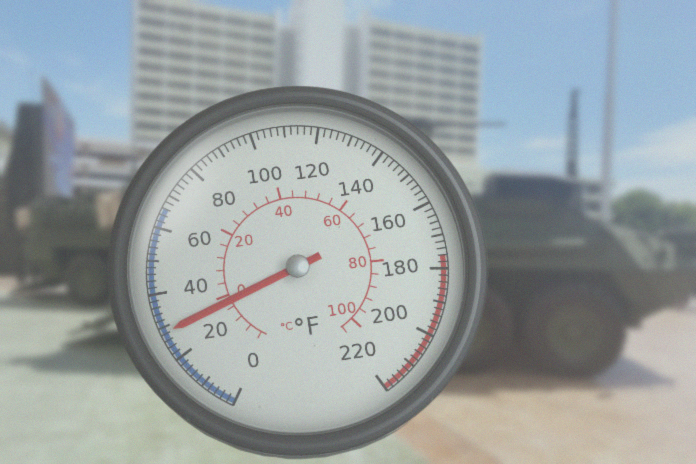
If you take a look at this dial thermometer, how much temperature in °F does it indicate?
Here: 28 °F
